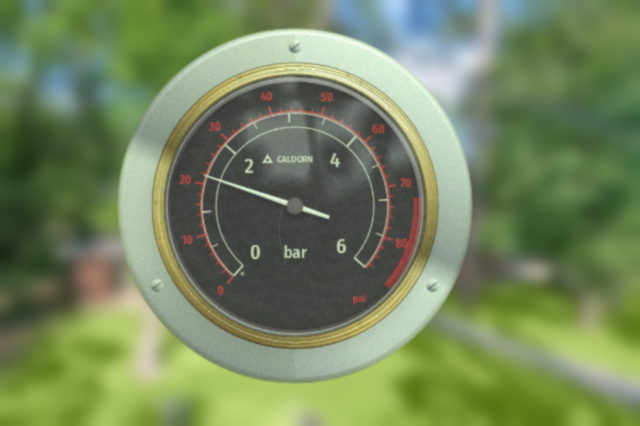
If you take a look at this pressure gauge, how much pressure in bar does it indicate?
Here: 1.5 bar
